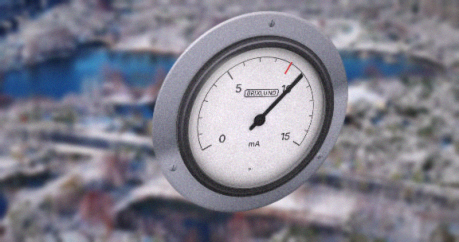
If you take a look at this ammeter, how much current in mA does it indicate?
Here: 10 mA
